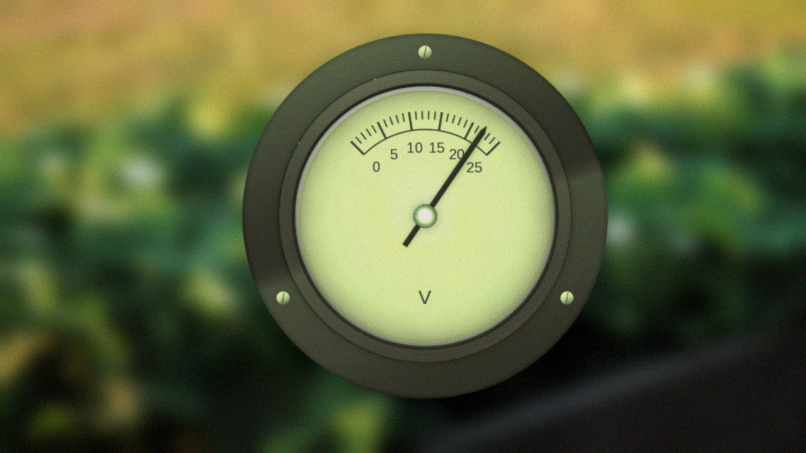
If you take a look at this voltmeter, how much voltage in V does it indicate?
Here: 22 V
